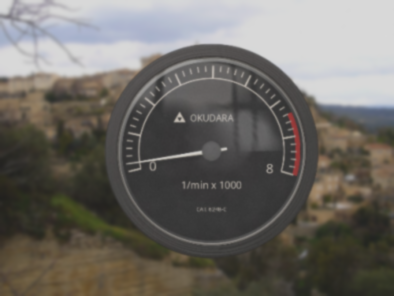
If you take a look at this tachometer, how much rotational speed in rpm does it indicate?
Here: 200 rpm
